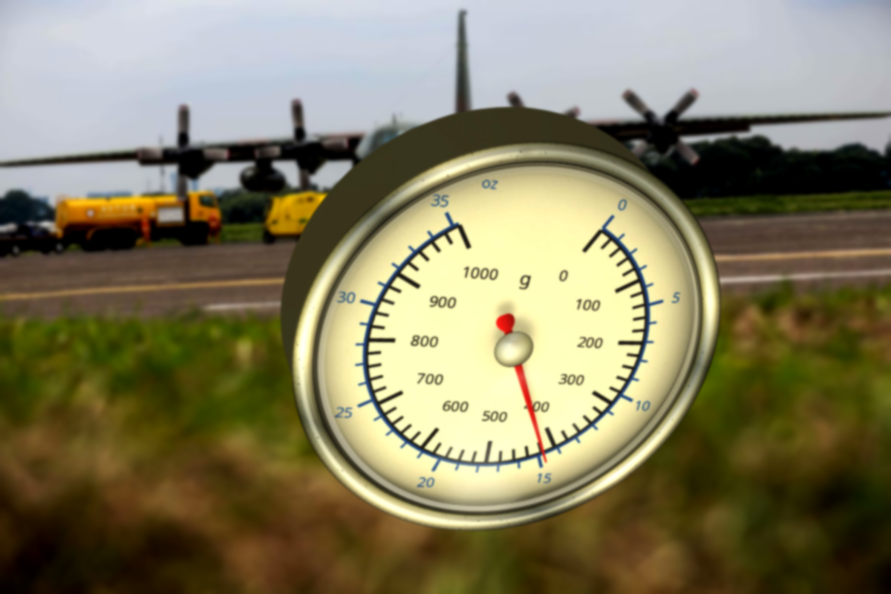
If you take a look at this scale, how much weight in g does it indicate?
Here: 420 g
